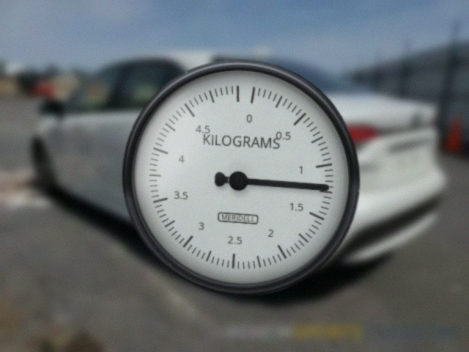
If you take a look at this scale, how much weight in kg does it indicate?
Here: 1.2 kg
